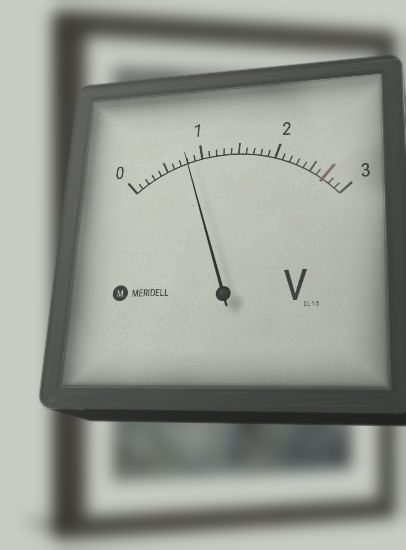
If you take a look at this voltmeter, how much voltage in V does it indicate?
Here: 0.8 V
